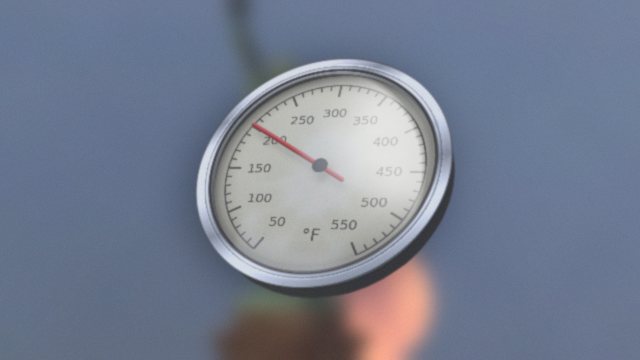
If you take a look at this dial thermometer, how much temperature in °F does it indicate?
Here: 200 °F
